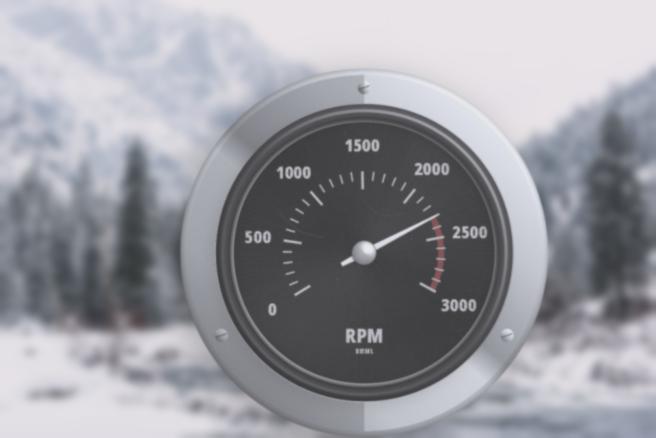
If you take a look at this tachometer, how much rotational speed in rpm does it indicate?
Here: 2300 rpm
